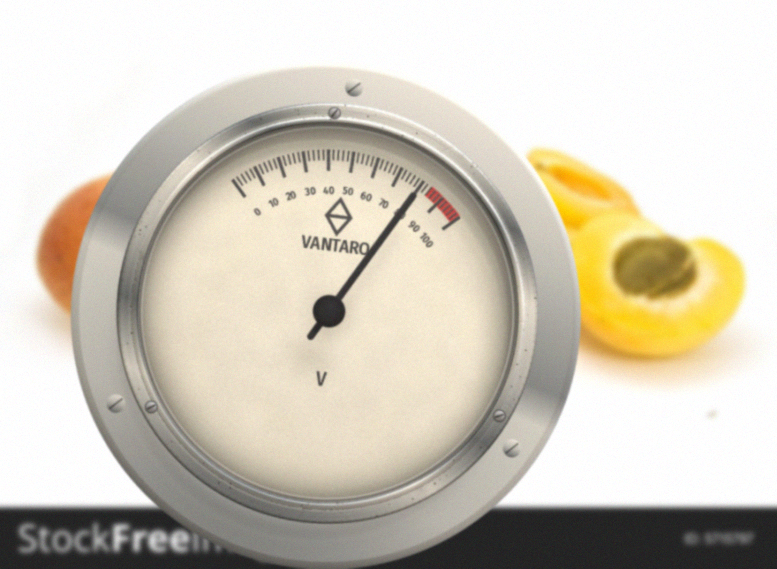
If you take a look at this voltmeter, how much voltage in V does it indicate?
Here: 80 V
